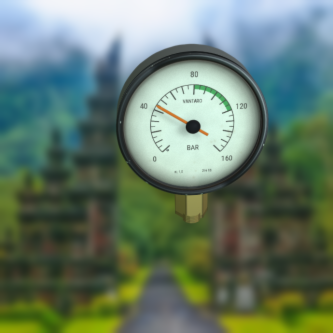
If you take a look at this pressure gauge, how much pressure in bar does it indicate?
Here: 45 bar
